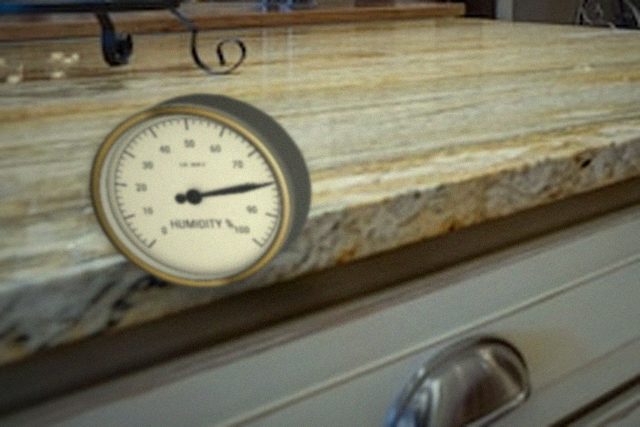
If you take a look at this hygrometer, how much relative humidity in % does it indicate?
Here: 80 %
